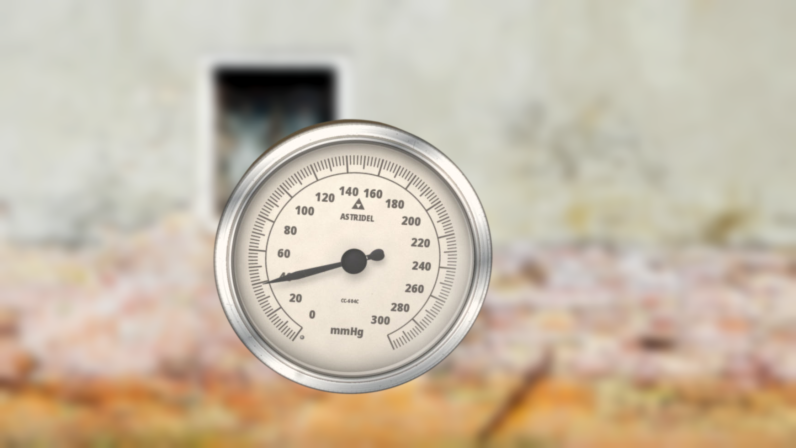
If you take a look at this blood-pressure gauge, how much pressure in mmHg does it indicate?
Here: 40 mmHg
